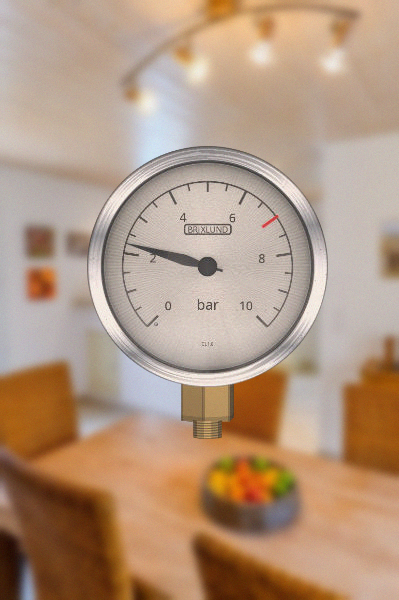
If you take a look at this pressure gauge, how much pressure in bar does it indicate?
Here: 2.25 bar
